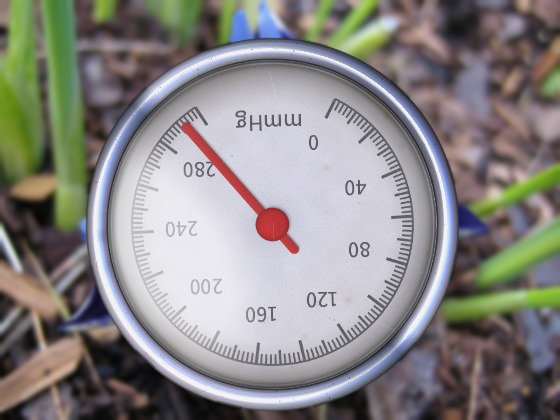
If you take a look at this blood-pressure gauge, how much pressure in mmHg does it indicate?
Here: 292 mmHg
